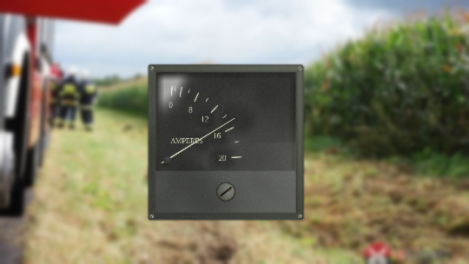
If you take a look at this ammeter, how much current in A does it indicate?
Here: 15 A
